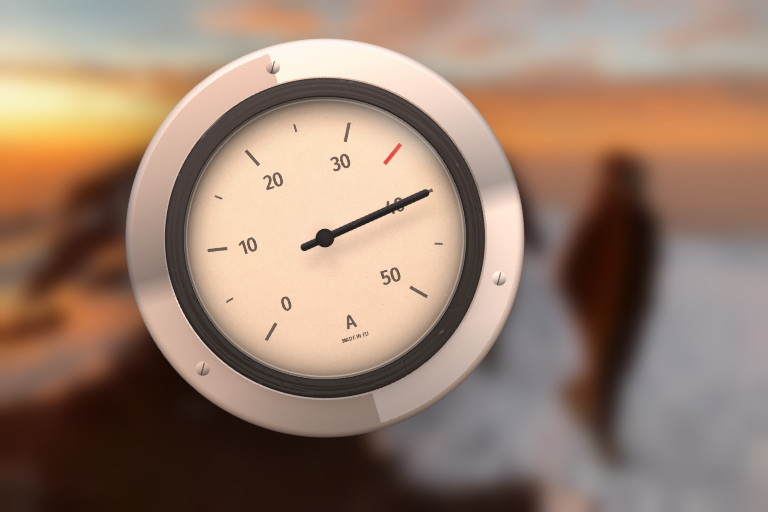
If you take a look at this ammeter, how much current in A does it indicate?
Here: 40 A
